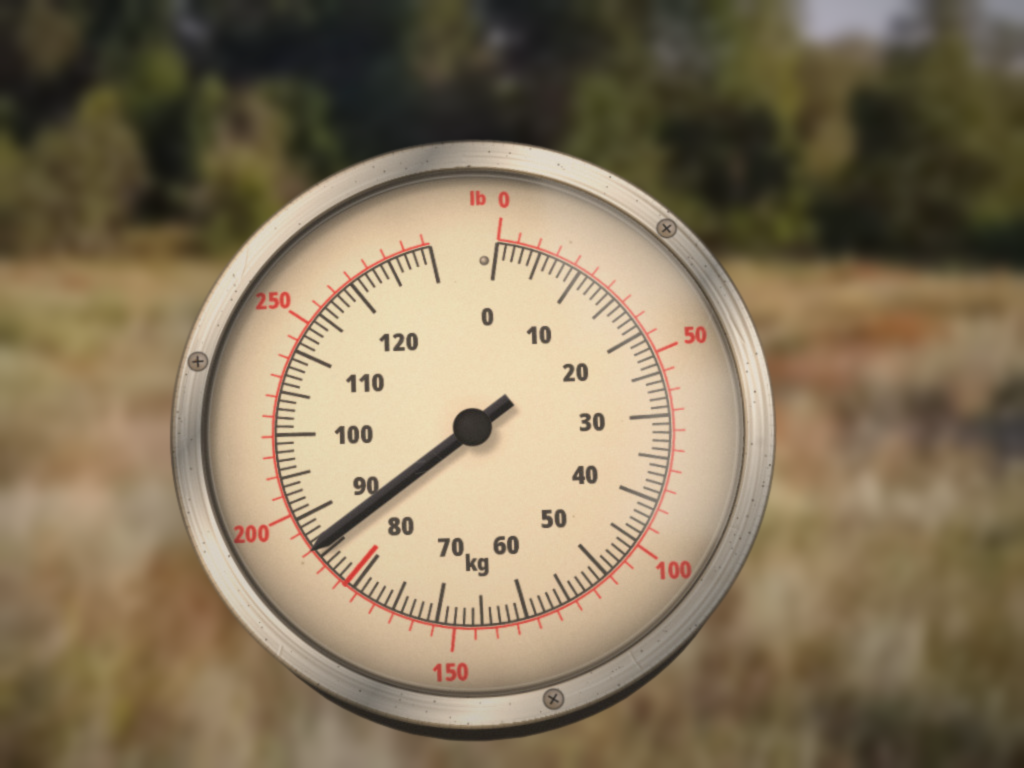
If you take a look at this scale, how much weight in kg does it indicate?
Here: 86 kg
